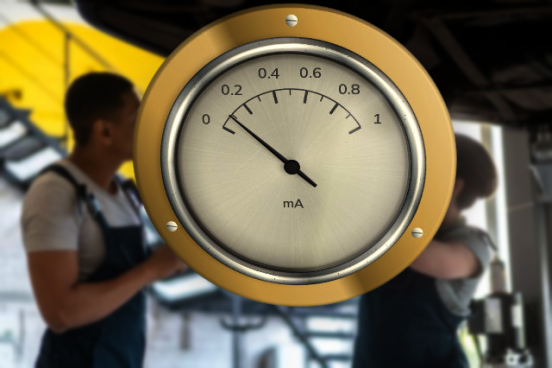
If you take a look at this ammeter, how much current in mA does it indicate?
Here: 0.1 mA
